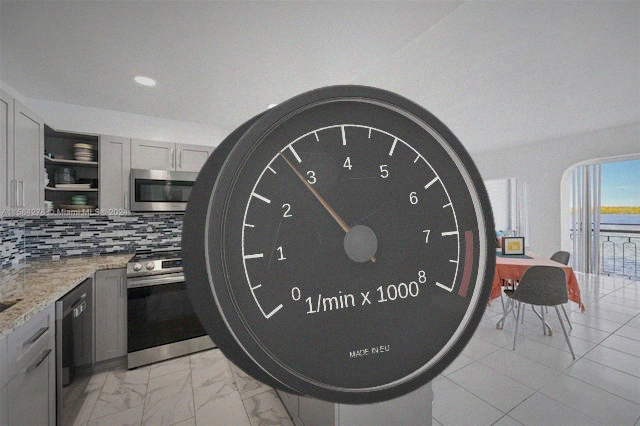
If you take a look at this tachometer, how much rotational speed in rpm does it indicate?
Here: 2750 rpm
